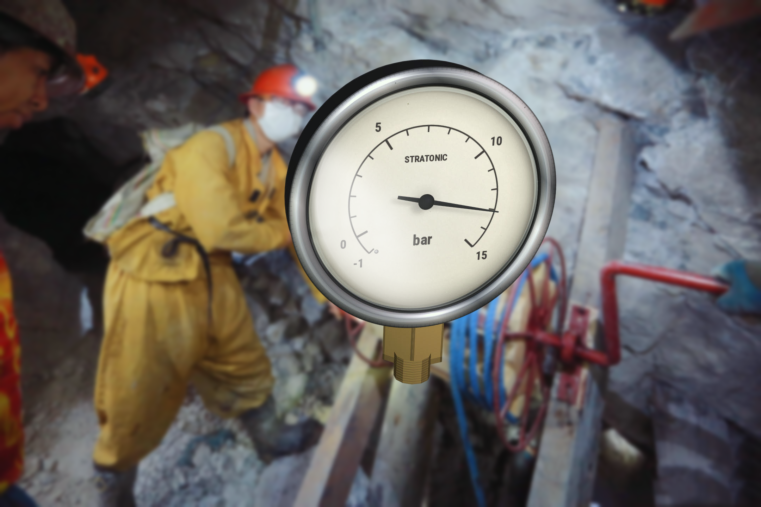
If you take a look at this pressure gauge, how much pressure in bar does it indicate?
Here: 13 bar
